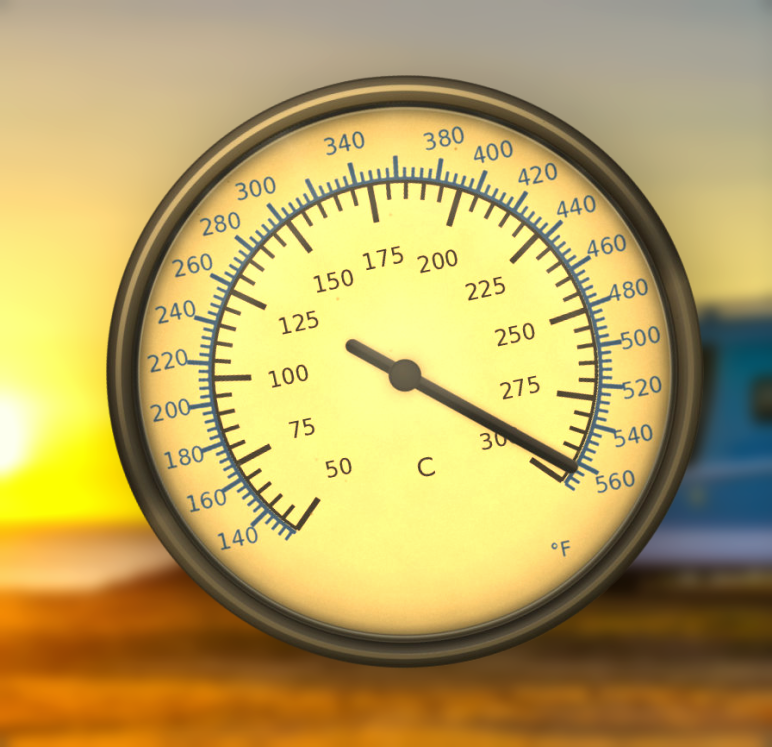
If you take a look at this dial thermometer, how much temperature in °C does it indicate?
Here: 295 °C
